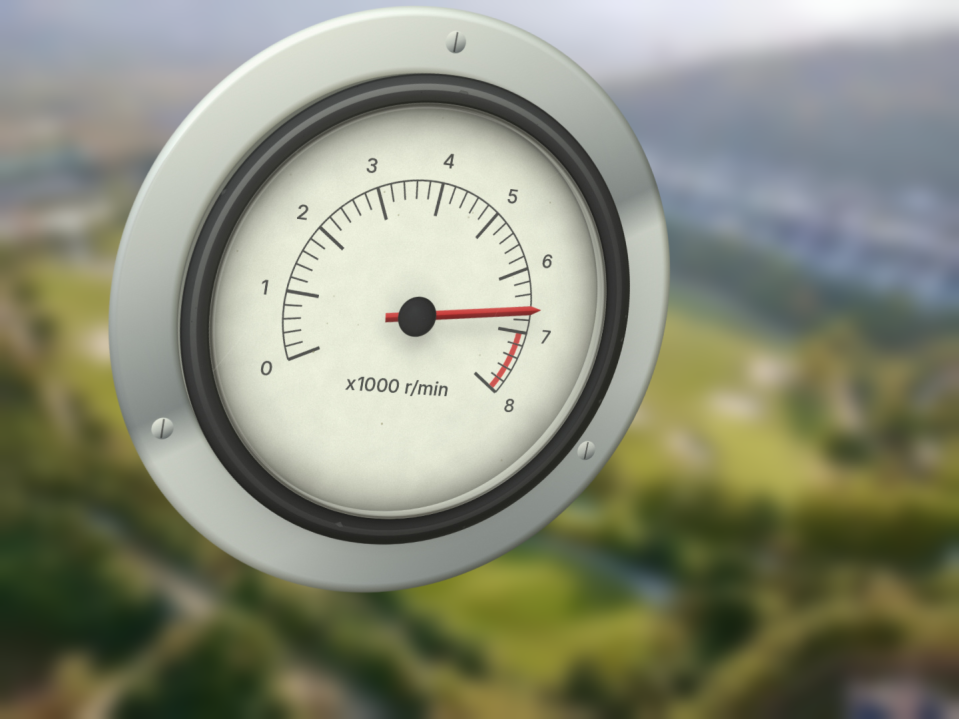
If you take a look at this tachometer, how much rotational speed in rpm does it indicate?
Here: 6600 rpm
